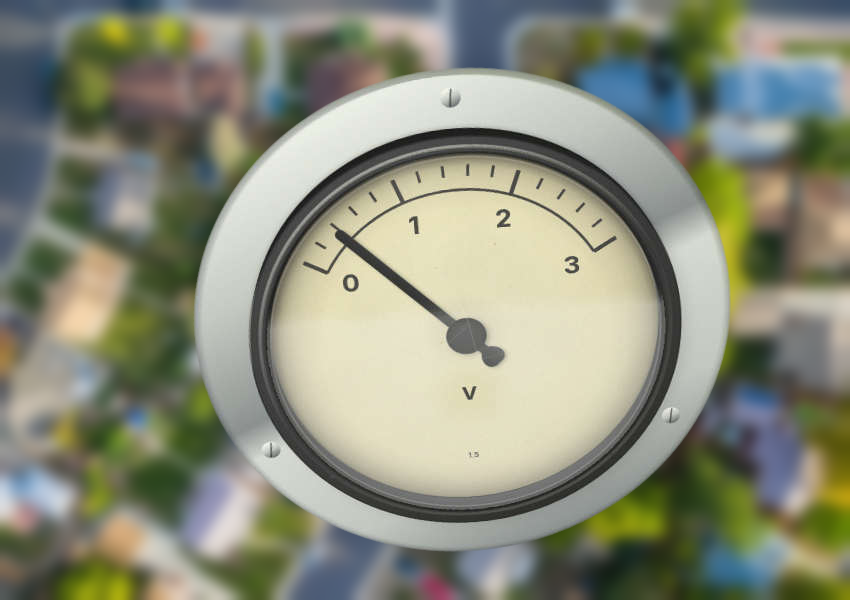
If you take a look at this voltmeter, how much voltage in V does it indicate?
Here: 0.4 V
